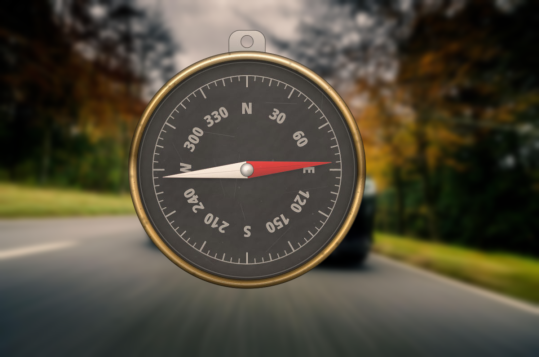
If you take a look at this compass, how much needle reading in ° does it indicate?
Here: 85 °
